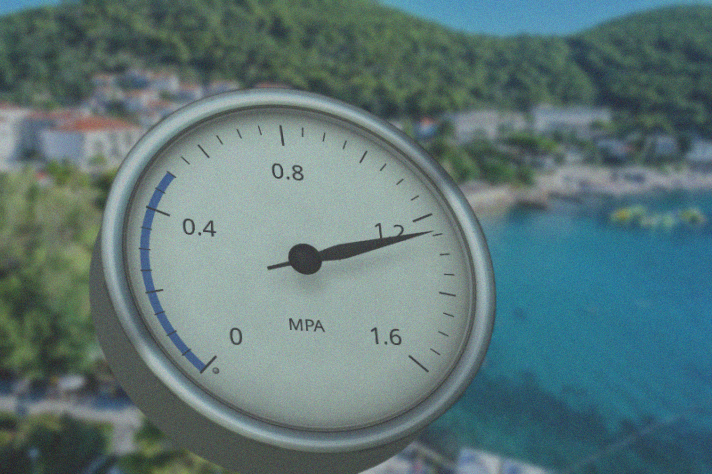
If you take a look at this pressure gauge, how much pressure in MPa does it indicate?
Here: 1.25 MPa
